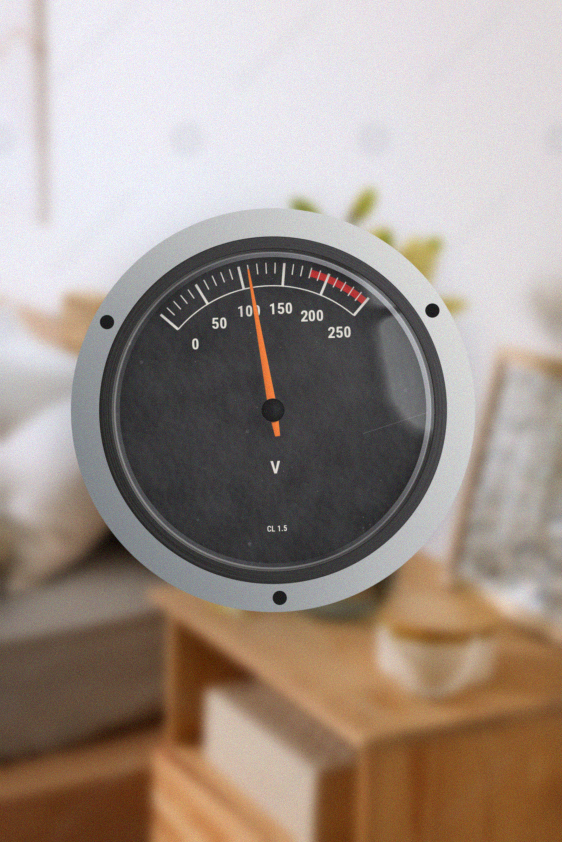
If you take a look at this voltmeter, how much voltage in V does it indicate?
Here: 110 V
